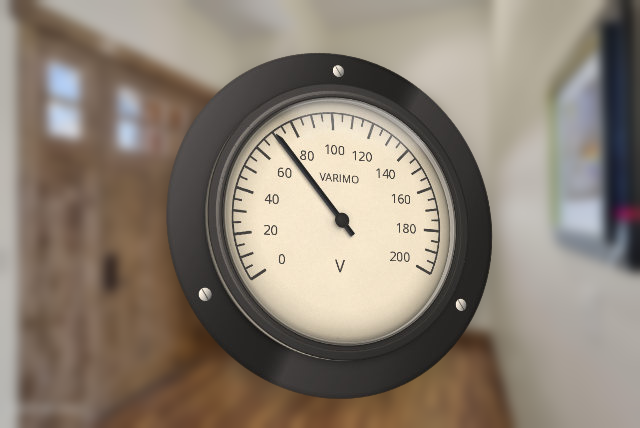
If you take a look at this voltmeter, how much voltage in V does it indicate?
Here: 70 V
